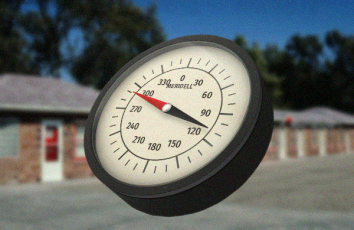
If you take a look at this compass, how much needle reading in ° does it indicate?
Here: 290 °
